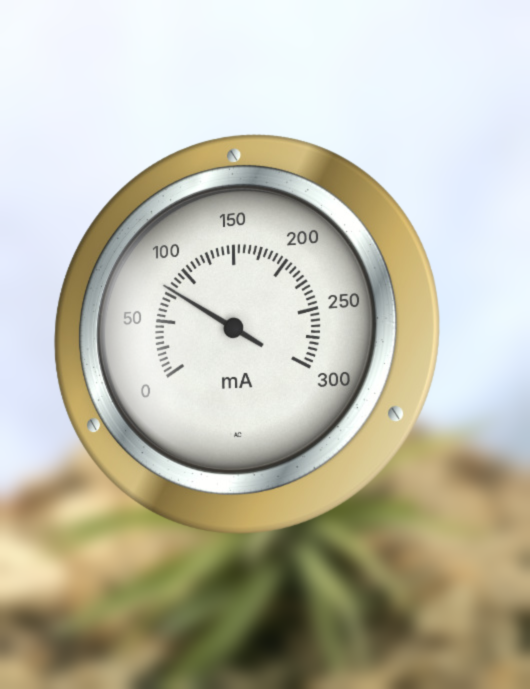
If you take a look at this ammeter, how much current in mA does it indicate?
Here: 80 mA
